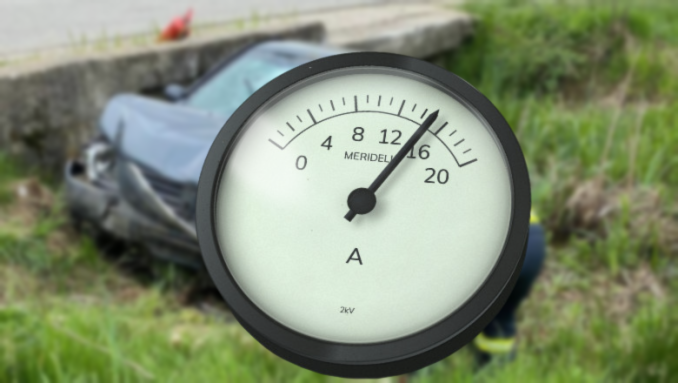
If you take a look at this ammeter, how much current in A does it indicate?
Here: 15 A
